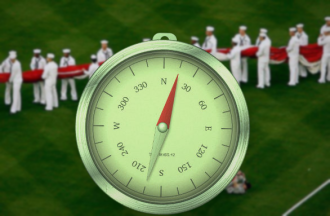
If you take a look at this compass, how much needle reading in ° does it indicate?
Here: 15 °
